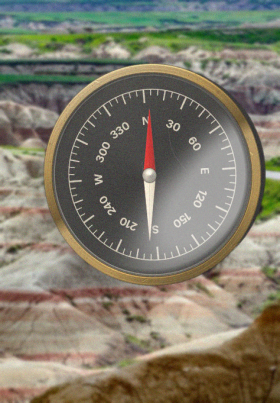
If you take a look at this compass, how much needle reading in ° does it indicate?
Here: 5 °
